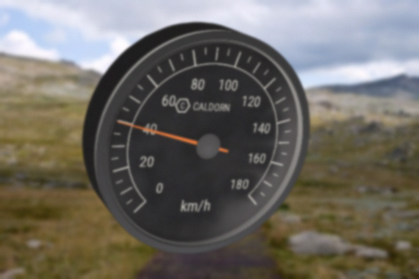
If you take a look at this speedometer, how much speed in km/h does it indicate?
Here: 40 km/h
